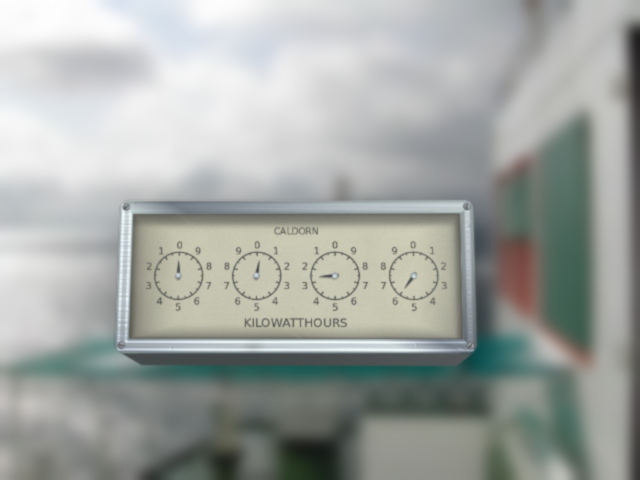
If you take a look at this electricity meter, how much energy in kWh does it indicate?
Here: 26 kWh
